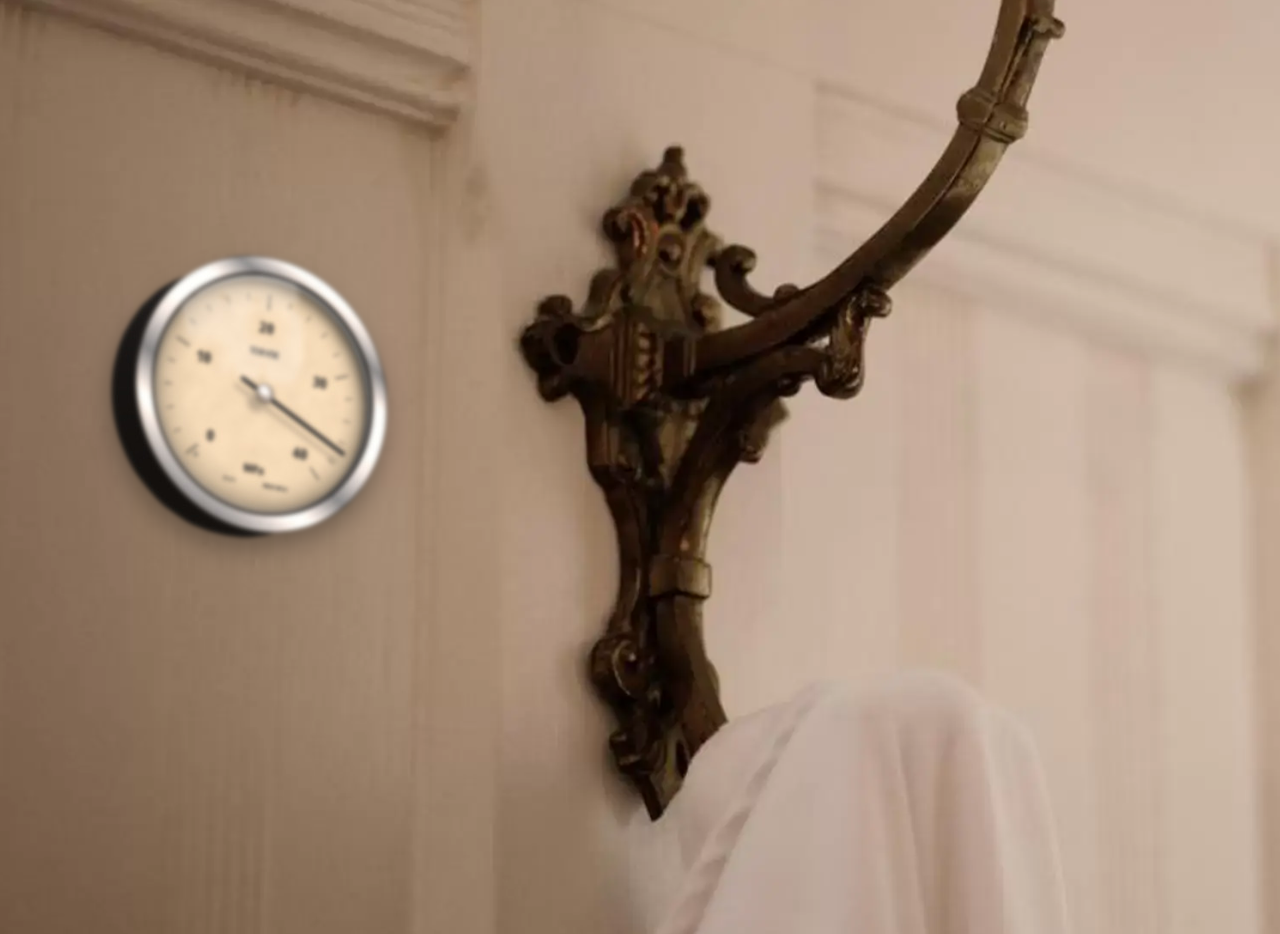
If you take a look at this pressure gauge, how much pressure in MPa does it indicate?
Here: 37 MPa
